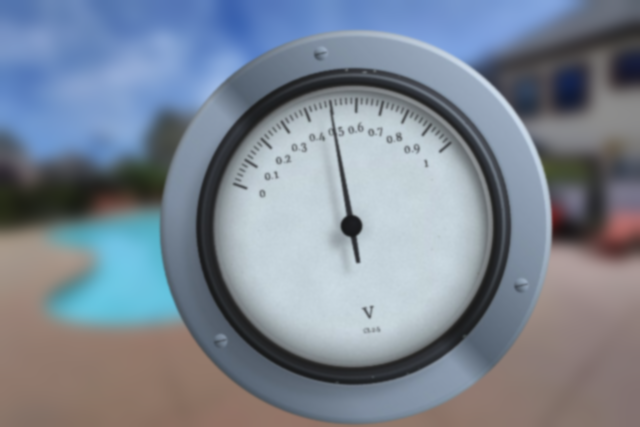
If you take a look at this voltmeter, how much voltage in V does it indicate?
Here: 0.5 V
